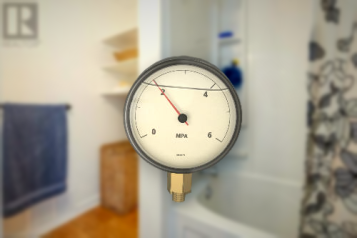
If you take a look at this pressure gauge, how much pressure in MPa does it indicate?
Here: 2 MPa
